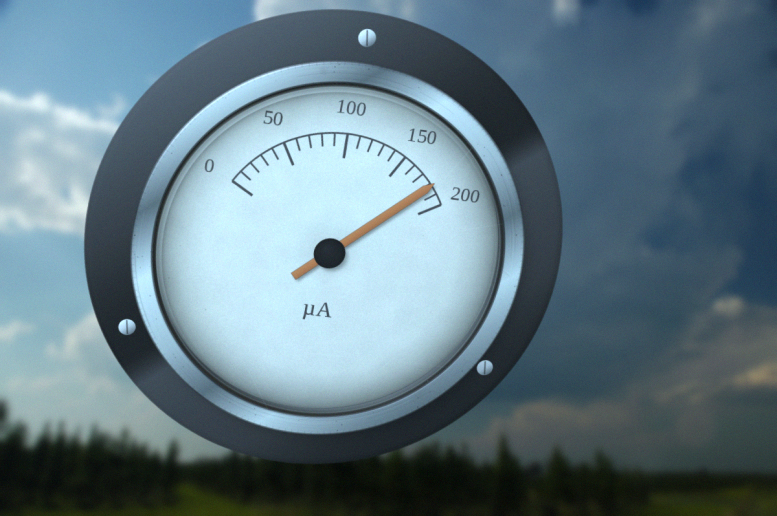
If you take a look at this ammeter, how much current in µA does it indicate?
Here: 180 µA
